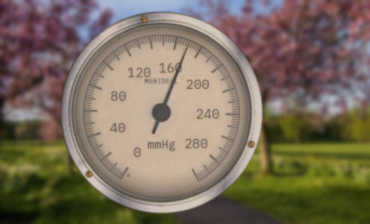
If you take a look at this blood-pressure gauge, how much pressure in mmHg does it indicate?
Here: 170 mmHg
